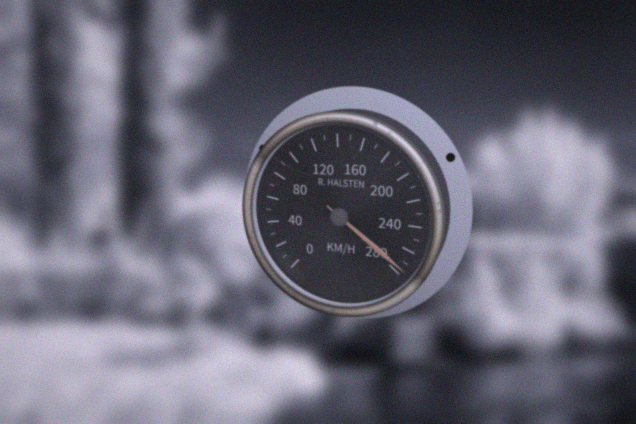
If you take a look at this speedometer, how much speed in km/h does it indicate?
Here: 275 km/h
